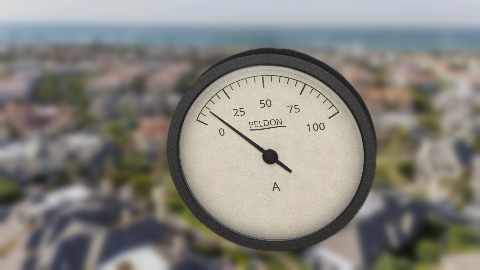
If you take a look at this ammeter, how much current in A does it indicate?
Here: 10 A
